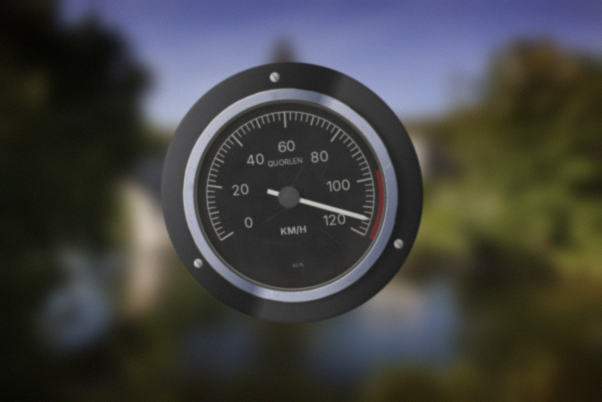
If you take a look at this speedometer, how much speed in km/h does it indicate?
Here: 114 km/h
